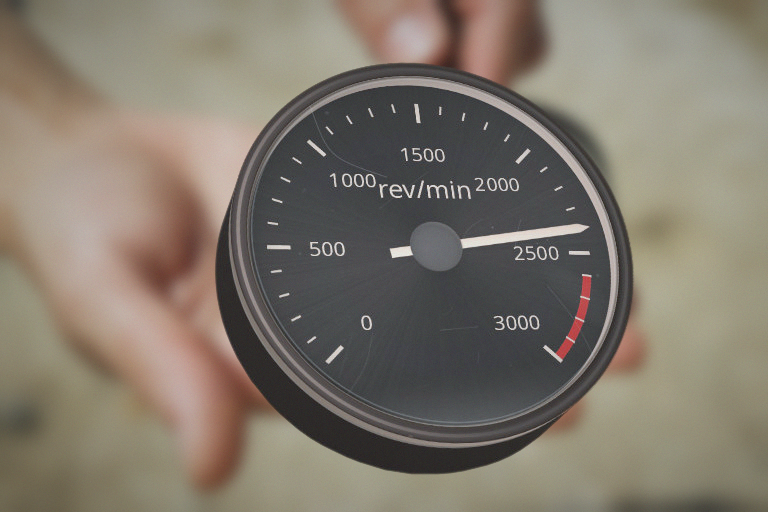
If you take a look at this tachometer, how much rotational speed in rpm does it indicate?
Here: 2400 rpm
